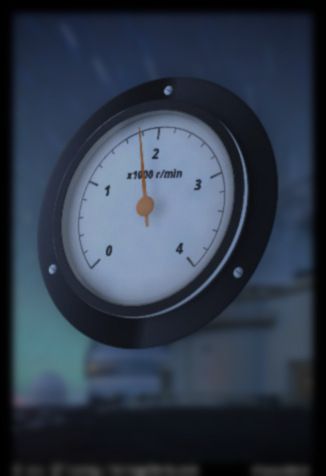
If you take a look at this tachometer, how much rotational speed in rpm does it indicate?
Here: 1800 rpm
